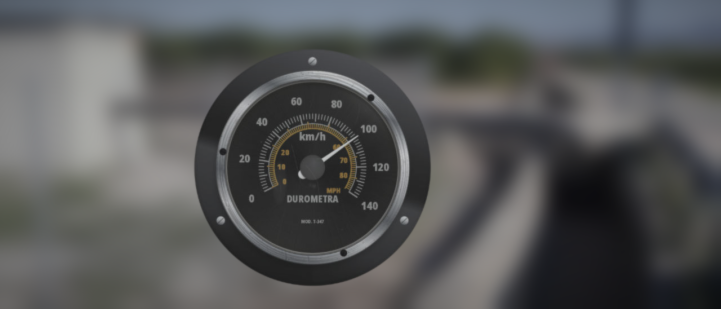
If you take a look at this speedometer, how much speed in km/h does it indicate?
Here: 100 km/h
